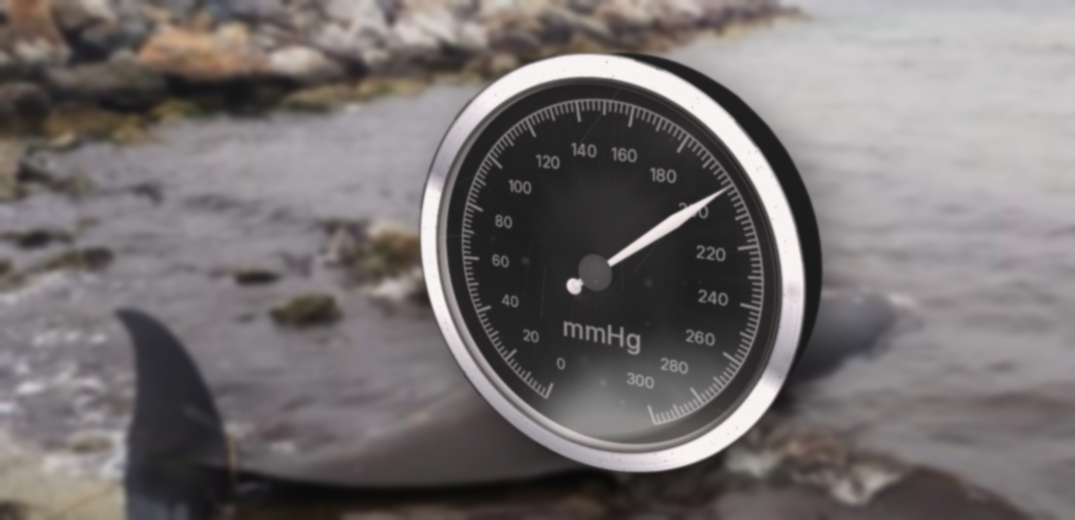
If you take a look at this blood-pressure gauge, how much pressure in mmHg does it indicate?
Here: 200 mmHg
